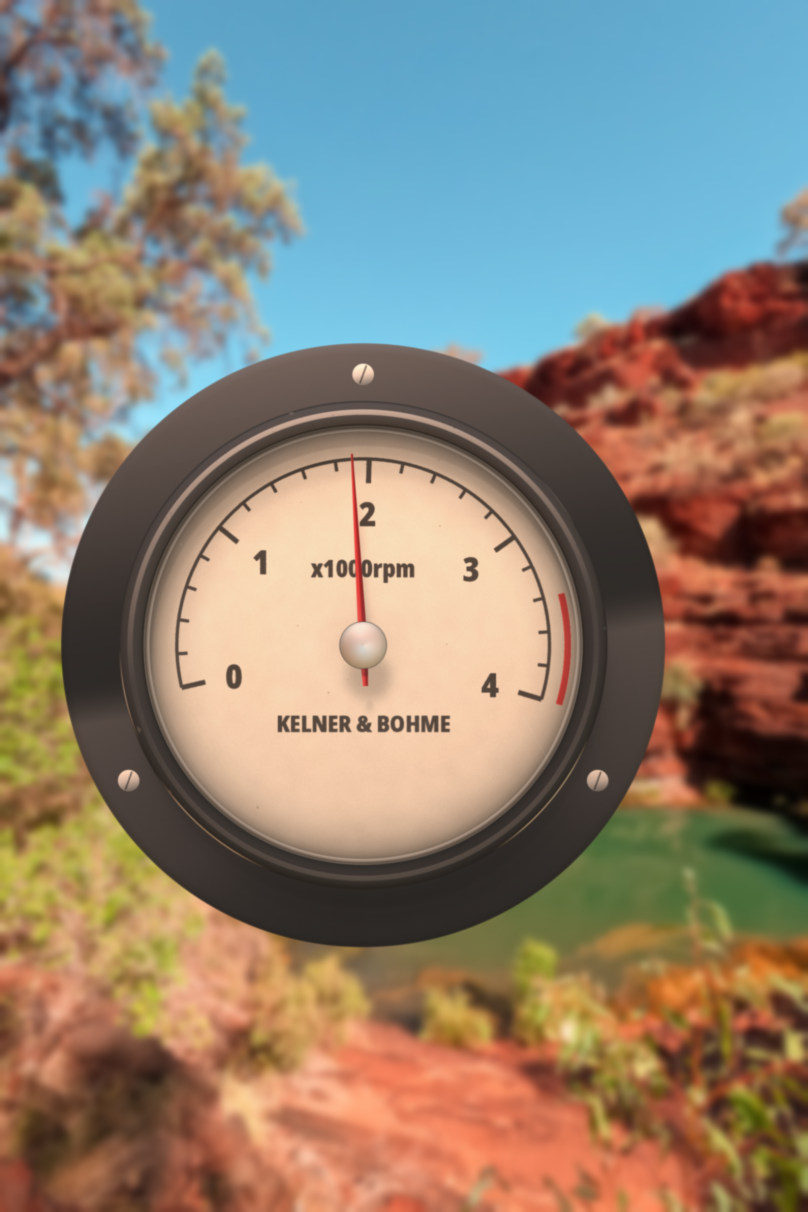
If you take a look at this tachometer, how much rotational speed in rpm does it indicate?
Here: 1900 rpm
